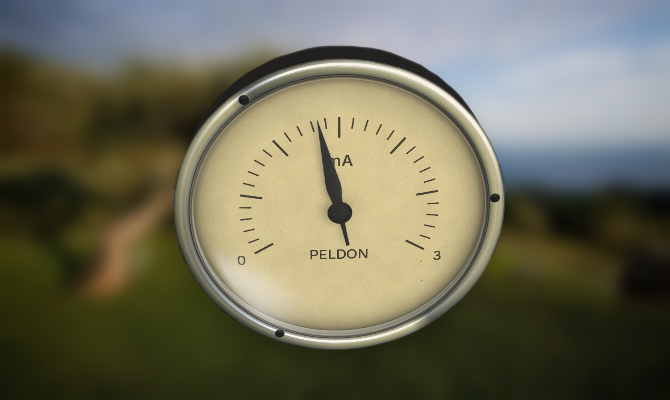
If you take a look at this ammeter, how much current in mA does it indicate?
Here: 1.35 mA
